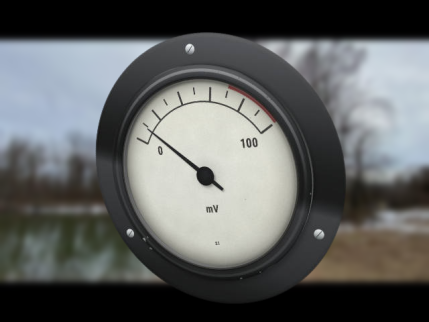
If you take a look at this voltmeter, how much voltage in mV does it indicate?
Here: 10 mV
